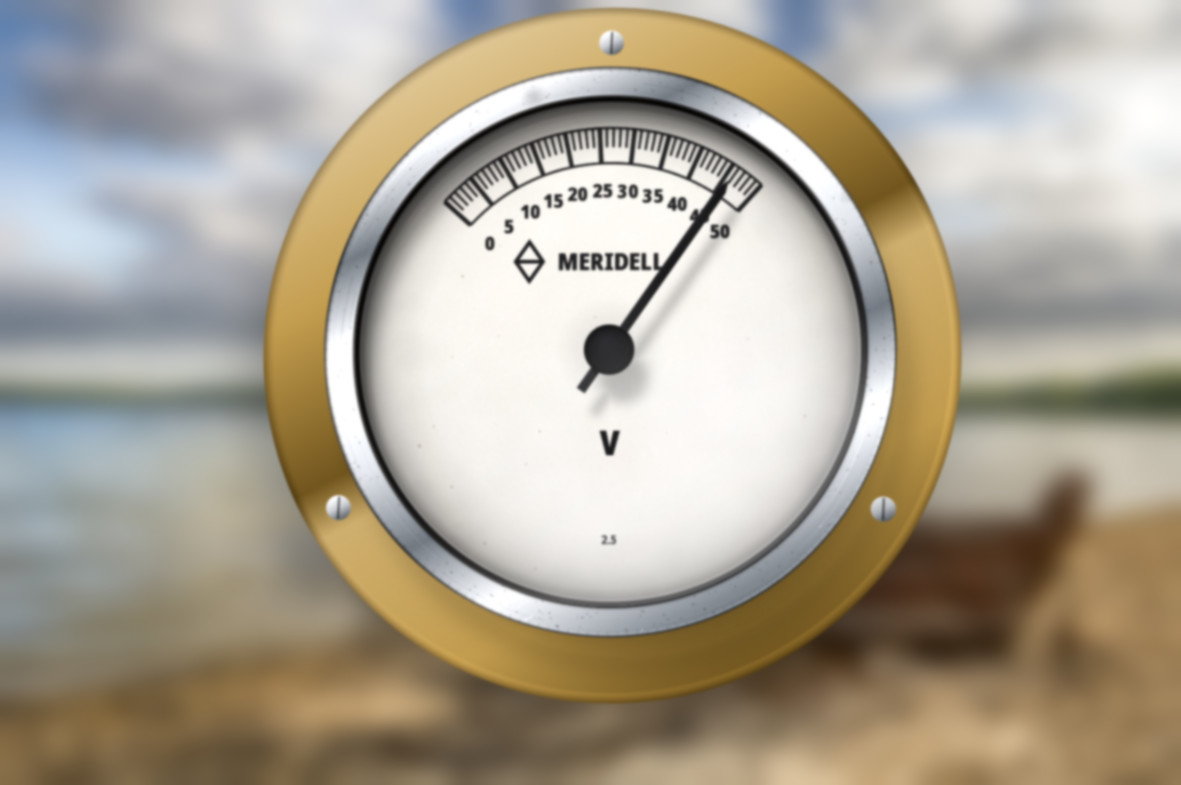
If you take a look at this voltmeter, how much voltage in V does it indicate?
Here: 46 V
